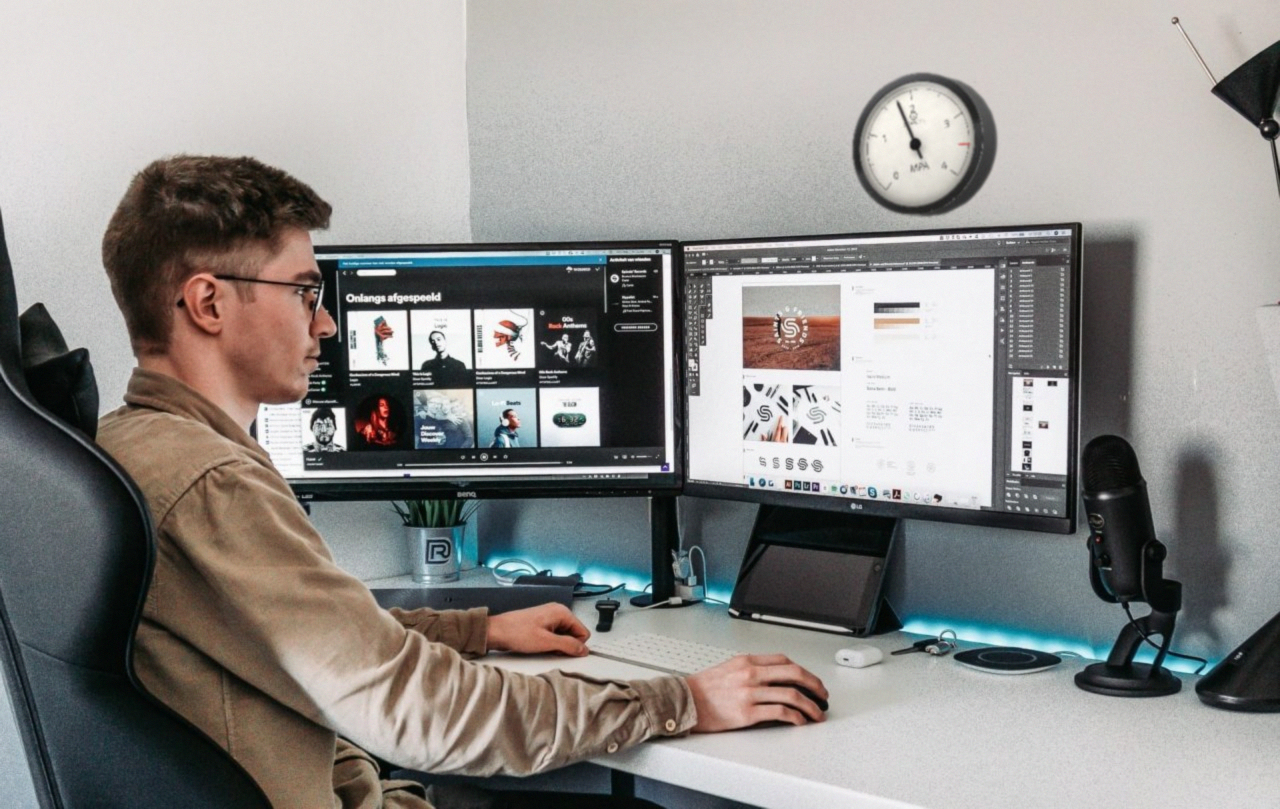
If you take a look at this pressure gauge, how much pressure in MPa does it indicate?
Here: 1.75 MPa
